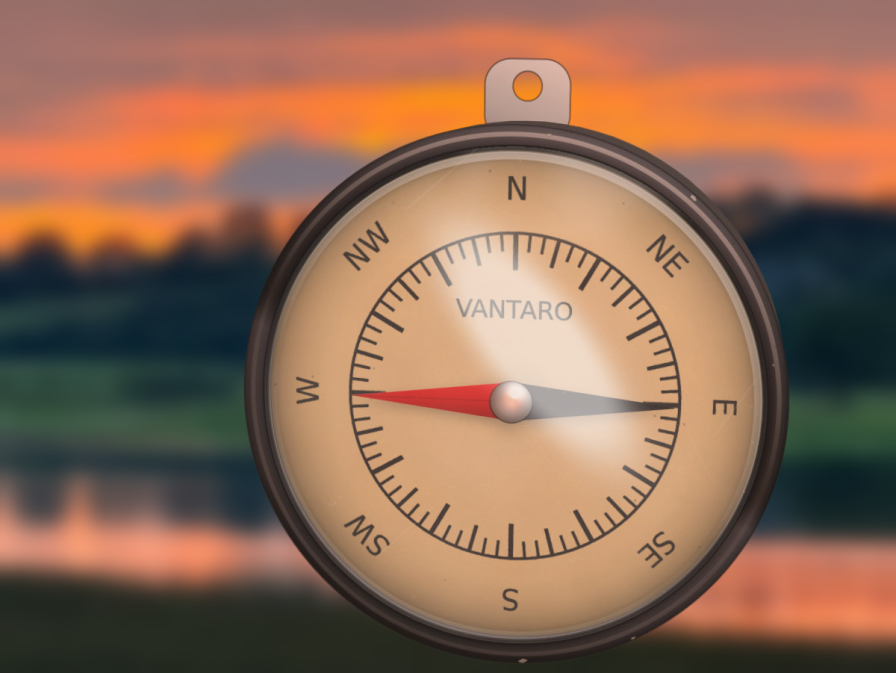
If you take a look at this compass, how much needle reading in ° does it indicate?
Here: 270 °
